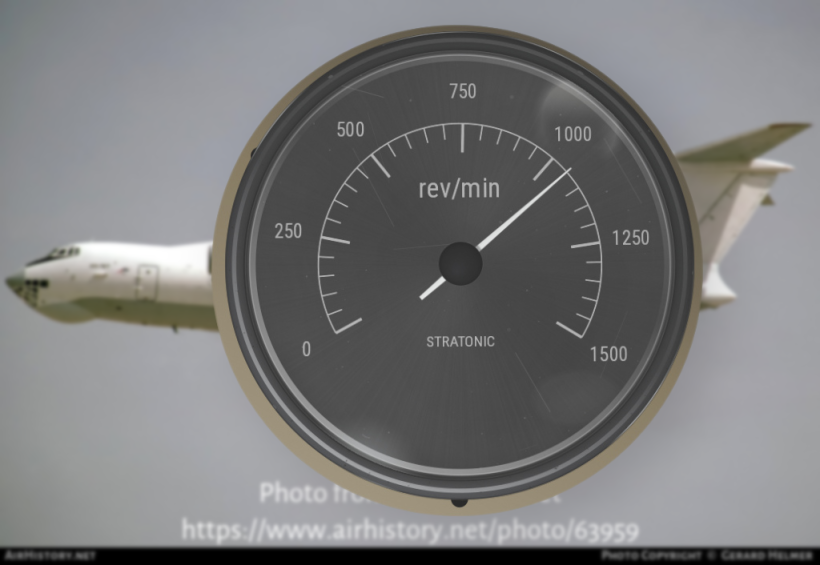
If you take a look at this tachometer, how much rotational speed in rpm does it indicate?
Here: 1050 rpm
